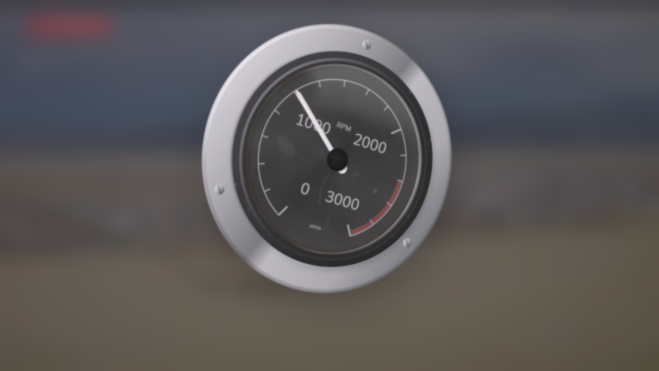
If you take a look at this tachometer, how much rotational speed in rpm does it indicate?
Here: 1000 rpm
